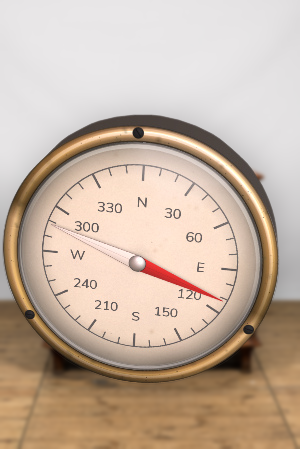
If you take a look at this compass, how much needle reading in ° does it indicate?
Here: 110 °
